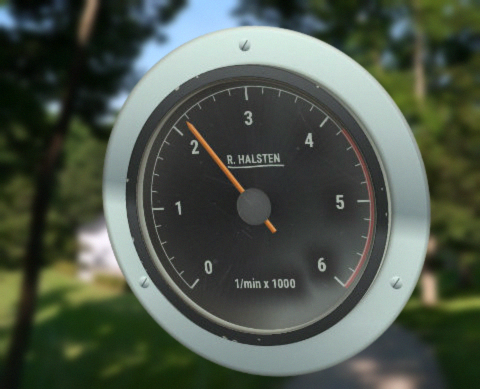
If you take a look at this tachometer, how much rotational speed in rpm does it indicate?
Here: 2200 rpm
